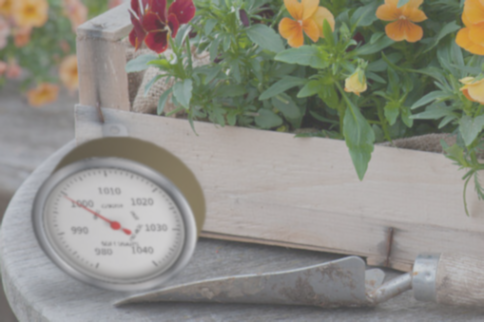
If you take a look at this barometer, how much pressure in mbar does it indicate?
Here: 1000 mbar
